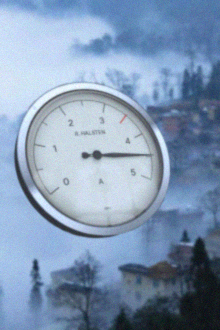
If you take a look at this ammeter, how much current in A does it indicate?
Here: 4.5 A
